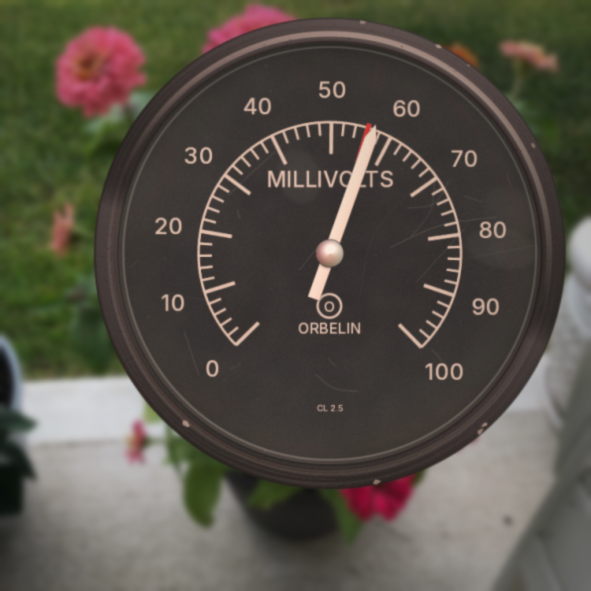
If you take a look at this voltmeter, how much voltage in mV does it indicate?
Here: 57 mV
